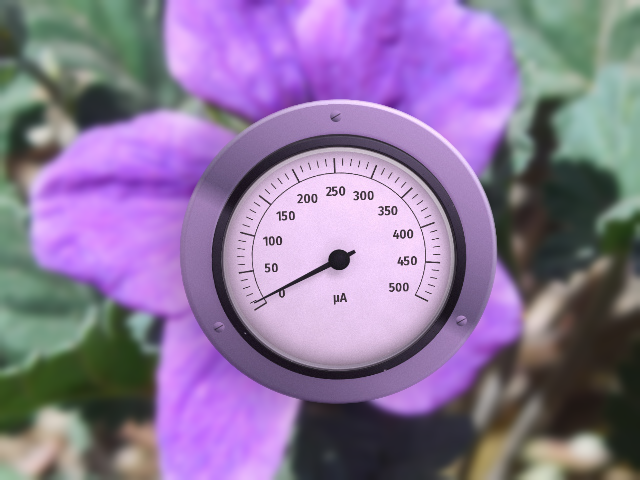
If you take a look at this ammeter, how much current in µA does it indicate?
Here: 10 µA
